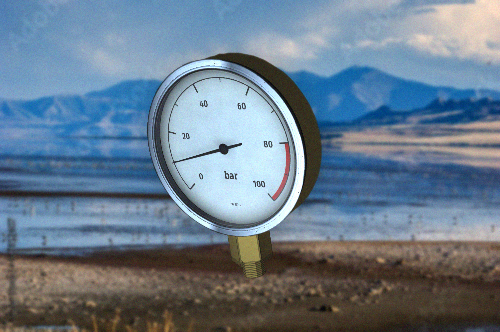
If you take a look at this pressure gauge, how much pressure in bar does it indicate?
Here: 10 bar
